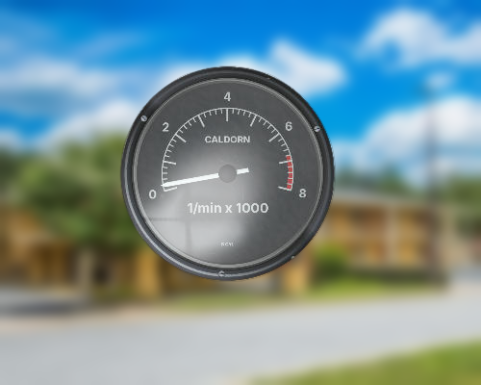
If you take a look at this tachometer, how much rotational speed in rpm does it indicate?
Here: 200 rpm
